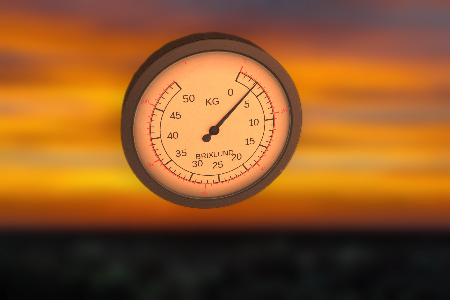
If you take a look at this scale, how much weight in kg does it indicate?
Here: 3 kg
